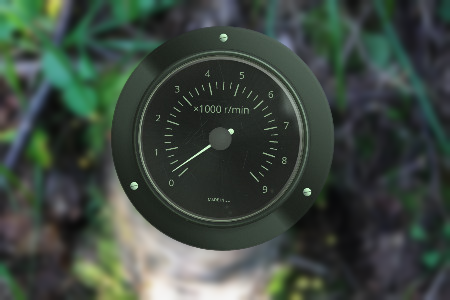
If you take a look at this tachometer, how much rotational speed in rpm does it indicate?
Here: 250 rpm
